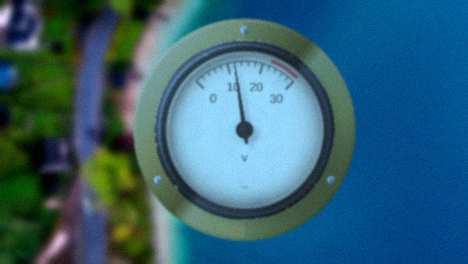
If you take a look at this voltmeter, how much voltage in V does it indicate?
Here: 12 V
